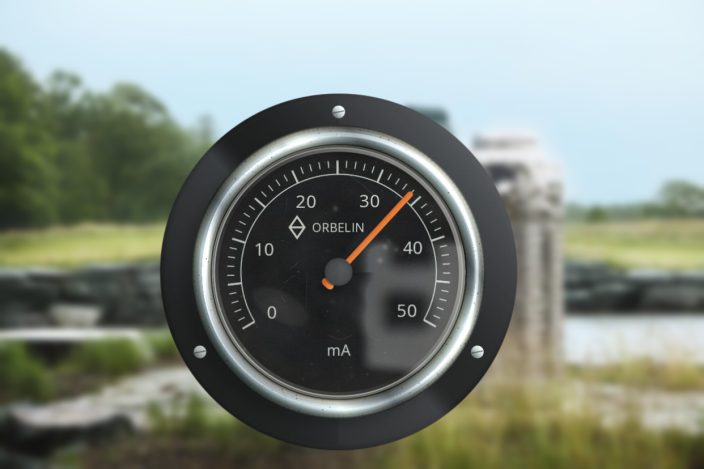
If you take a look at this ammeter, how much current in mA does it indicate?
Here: 34 mA
